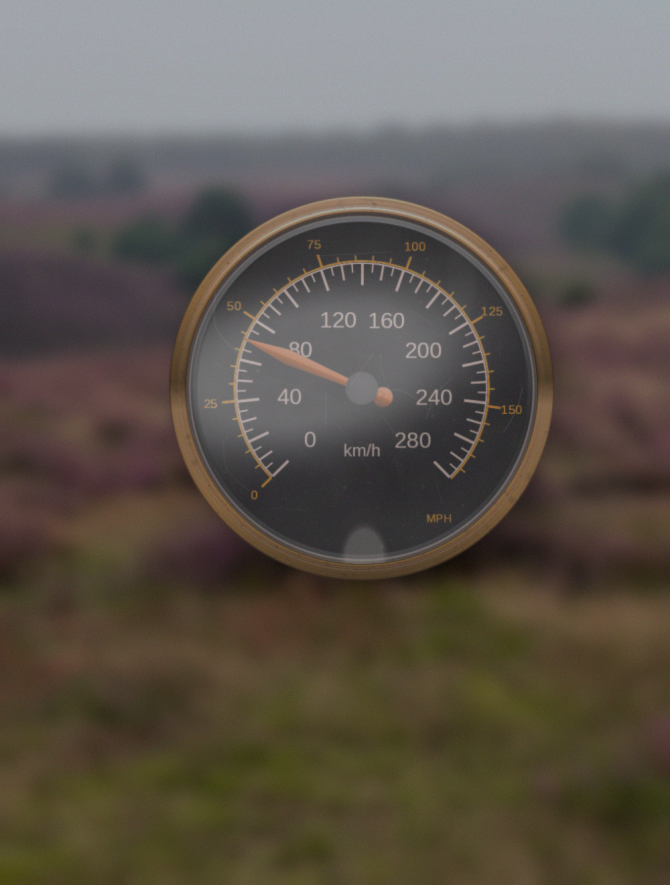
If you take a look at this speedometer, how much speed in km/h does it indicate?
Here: 70 km/h
